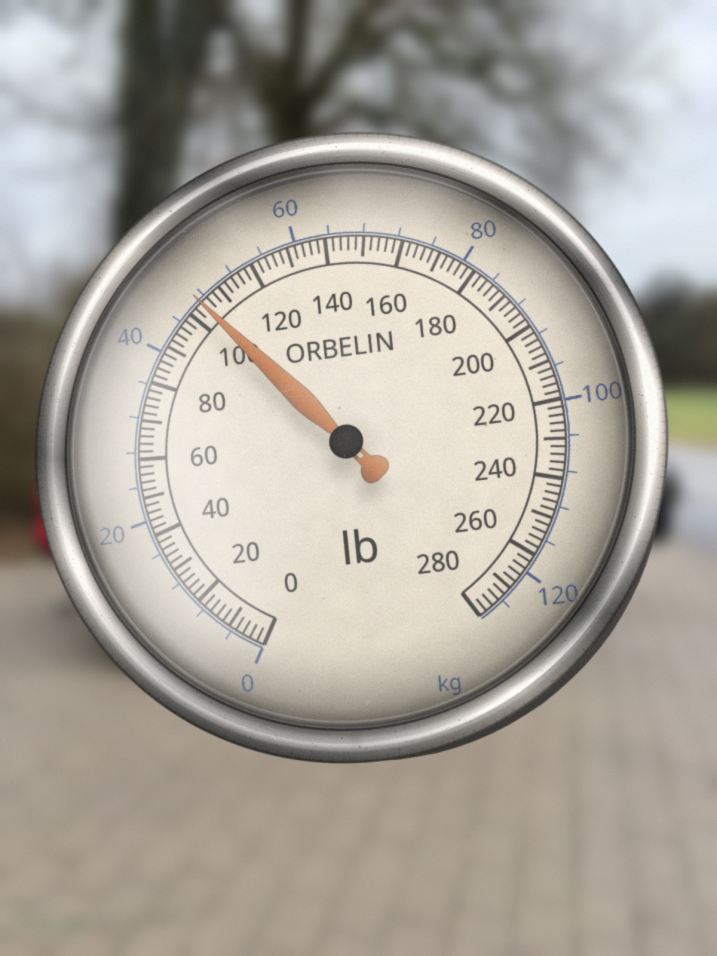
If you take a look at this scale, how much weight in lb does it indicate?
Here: 104 lb
